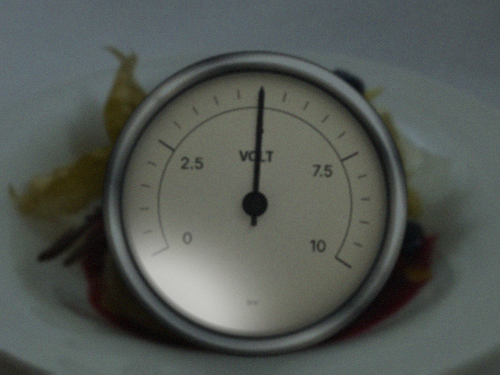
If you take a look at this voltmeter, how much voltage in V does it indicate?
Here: 5 V
